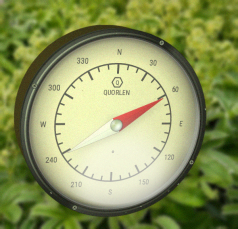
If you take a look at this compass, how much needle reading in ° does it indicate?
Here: 60 °
